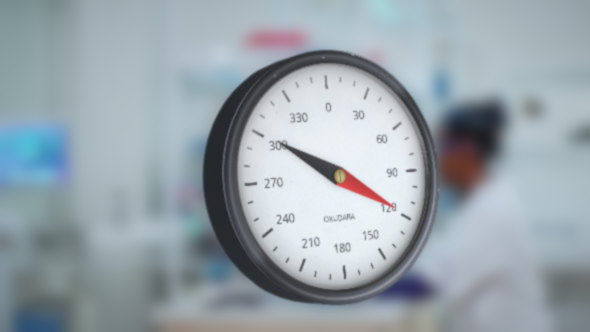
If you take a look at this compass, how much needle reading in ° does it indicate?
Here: 120 °
